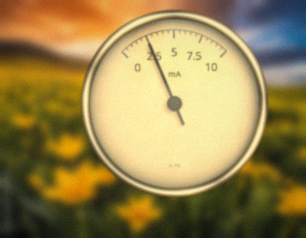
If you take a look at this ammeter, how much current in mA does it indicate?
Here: 2.5 mA
